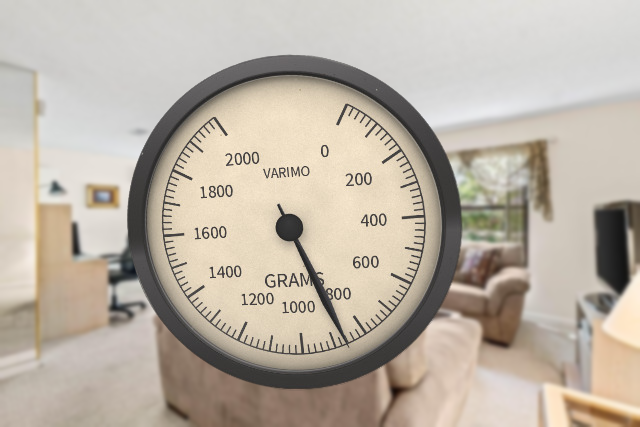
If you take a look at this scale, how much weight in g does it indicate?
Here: 860 g
